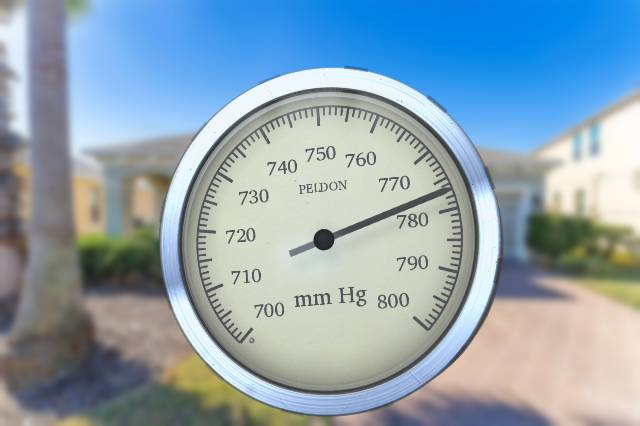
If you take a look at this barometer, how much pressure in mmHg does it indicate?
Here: 777 mmHg
